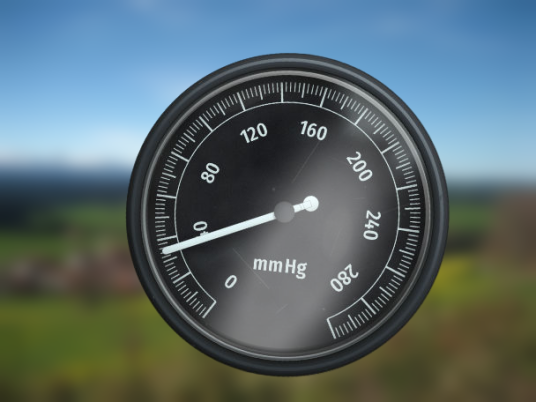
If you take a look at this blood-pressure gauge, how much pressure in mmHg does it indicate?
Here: 34 mmHg
